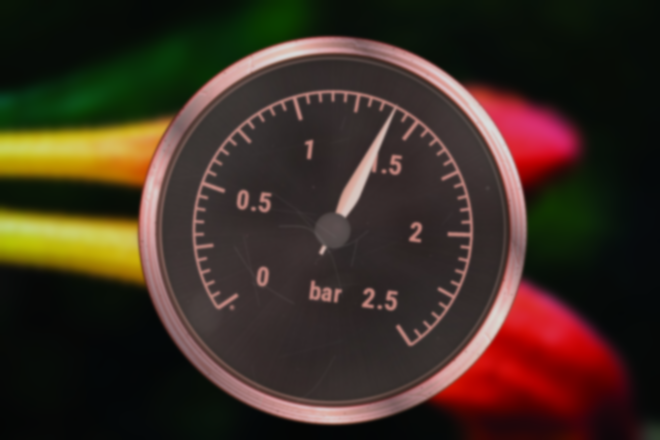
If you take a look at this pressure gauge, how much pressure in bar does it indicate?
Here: 1.4 bar
